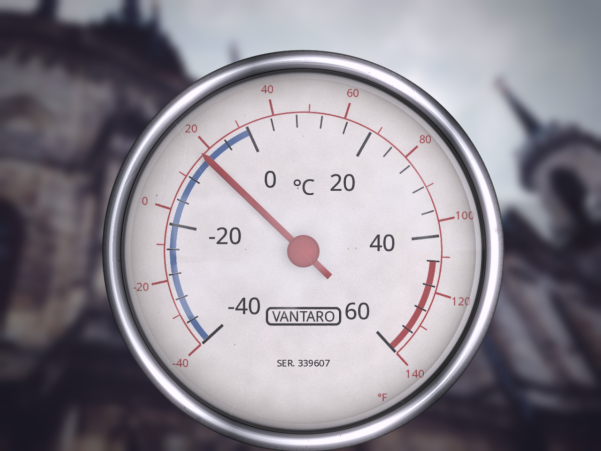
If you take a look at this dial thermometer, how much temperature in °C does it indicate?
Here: -8 °C
